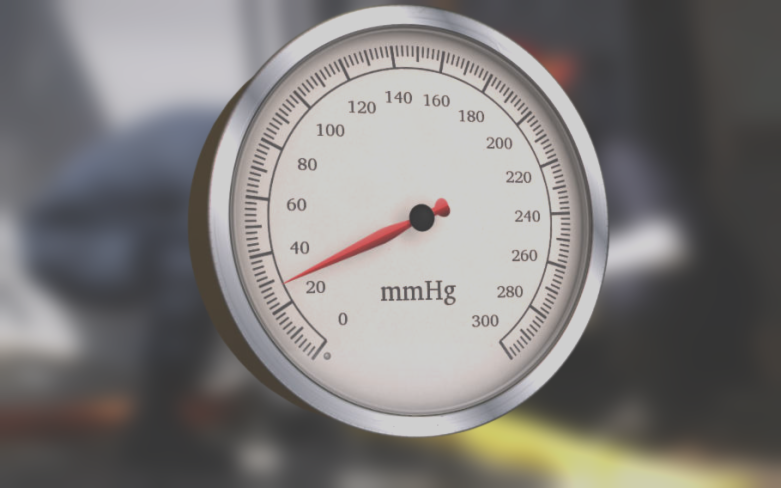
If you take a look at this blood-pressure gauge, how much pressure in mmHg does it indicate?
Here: 28 mmHg
